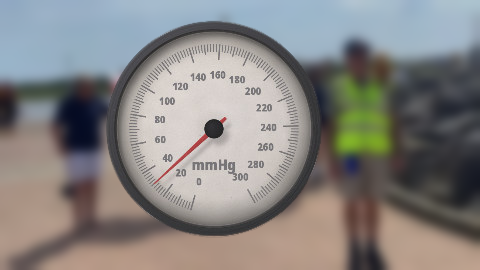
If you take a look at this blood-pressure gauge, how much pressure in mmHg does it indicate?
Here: 30 mmHg
